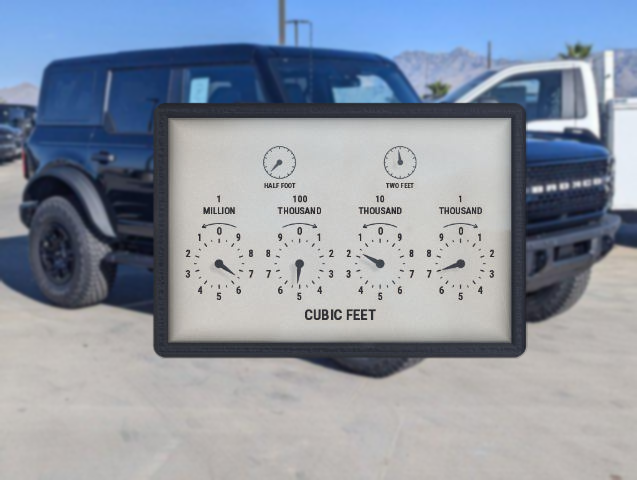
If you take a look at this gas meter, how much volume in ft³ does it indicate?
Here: 651700 ft³
